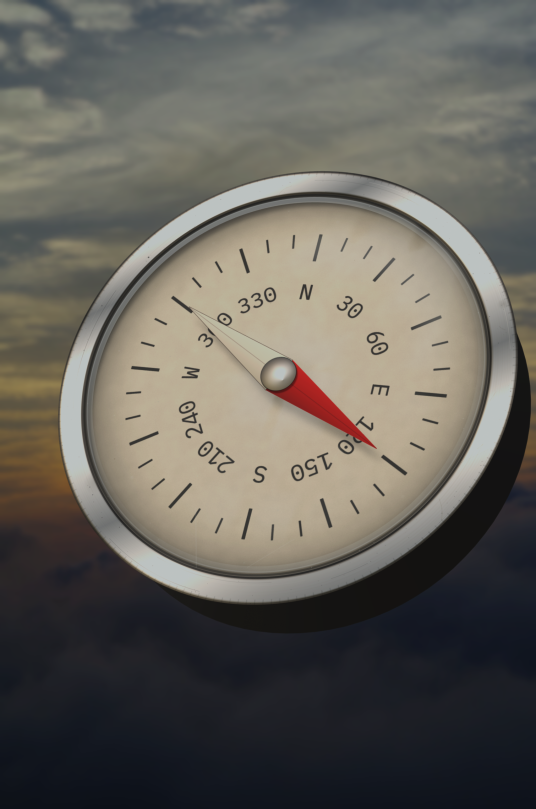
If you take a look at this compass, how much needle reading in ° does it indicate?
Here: 120 °
